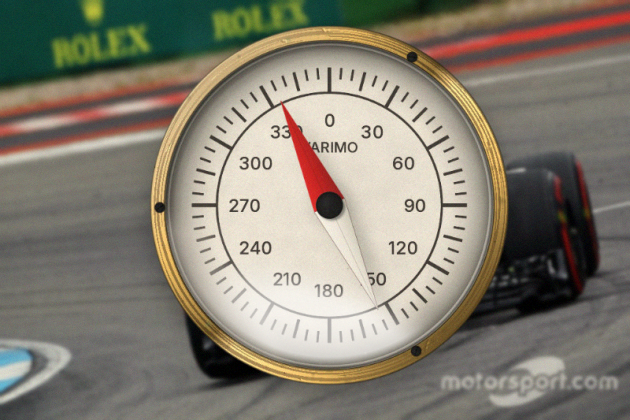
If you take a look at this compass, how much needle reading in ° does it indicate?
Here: 335 °
